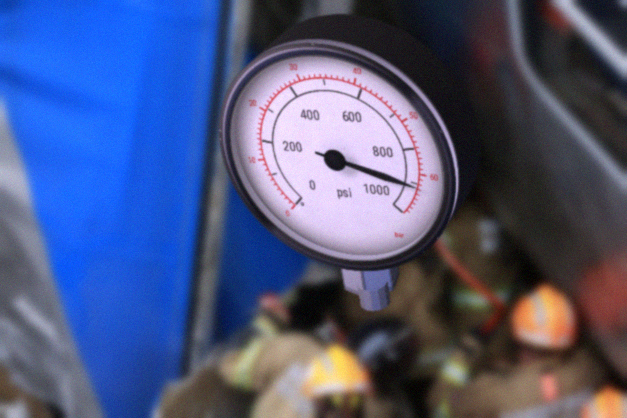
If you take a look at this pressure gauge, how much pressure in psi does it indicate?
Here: 900 psi
